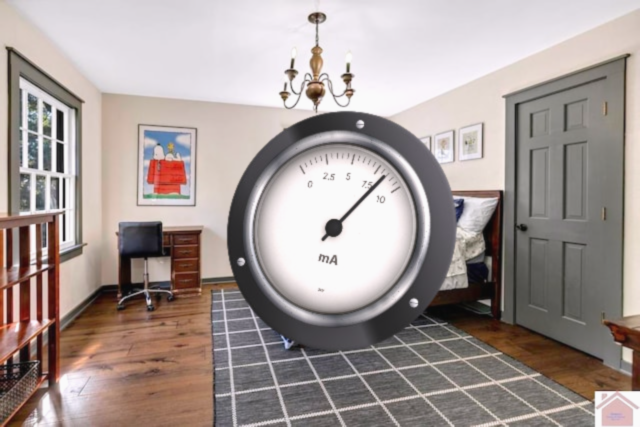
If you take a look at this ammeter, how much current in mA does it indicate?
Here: 8.5 mA
